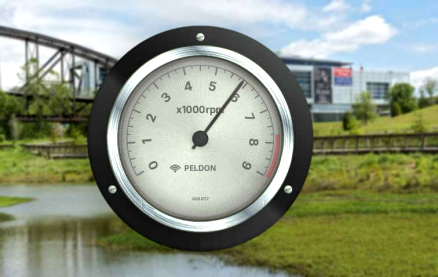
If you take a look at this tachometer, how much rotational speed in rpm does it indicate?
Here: 5875 rpm
